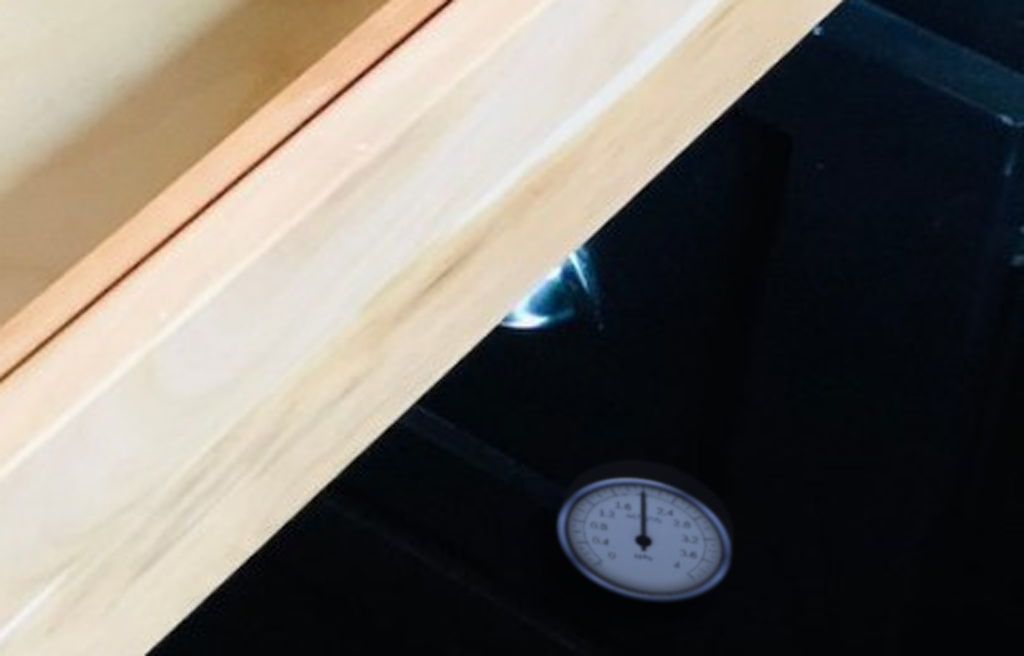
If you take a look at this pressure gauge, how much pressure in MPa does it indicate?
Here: 2 MPa
